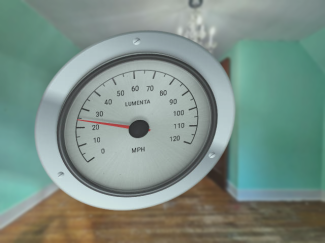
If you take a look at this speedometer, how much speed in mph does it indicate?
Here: 25 mph
